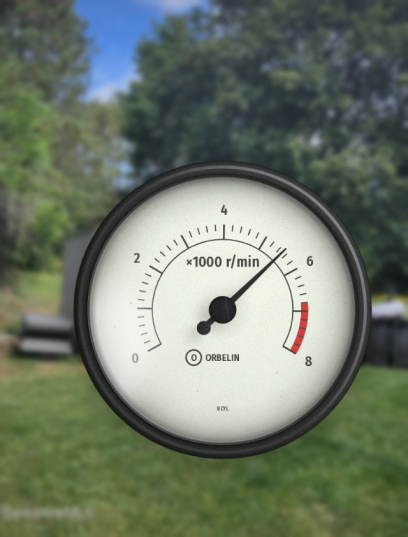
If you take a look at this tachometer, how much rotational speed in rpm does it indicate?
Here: 5500 rpm
